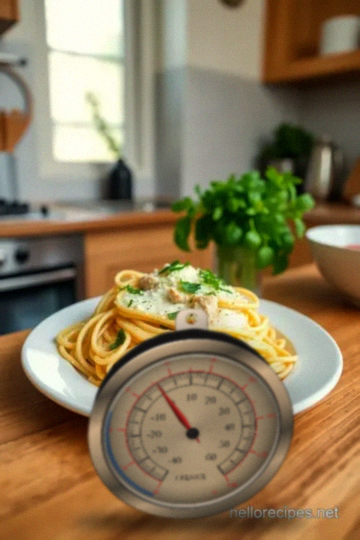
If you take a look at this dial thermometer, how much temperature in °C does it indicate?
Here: 0 °C
